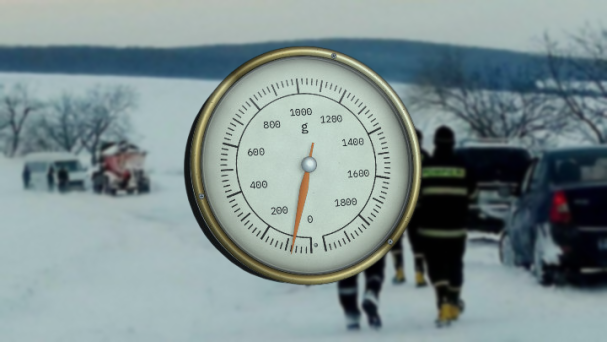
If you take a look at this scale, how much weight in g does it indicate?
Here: 80 g
